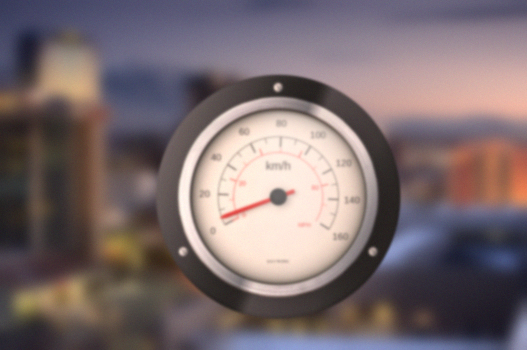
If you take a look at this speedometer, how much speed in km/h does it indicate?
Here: 5 km/h
